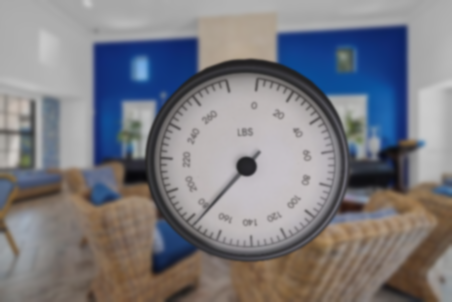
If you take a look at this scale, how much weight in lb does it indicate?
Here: 176 lb
